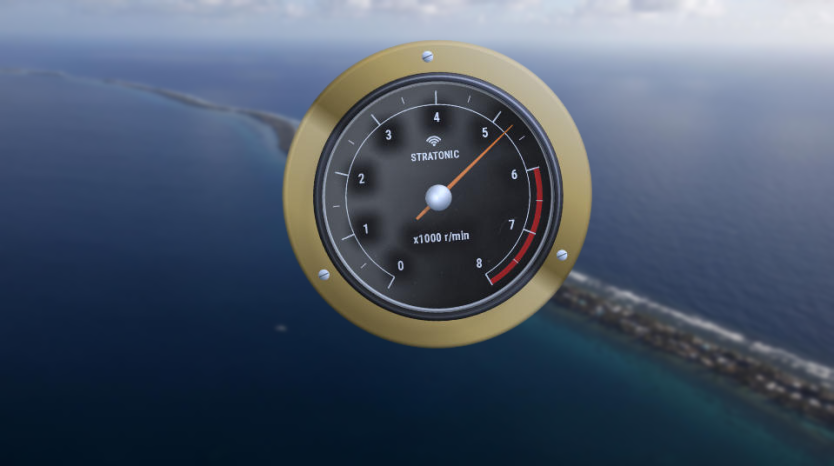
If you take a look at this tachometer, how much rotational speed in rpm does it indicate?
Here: 5250 rpm
